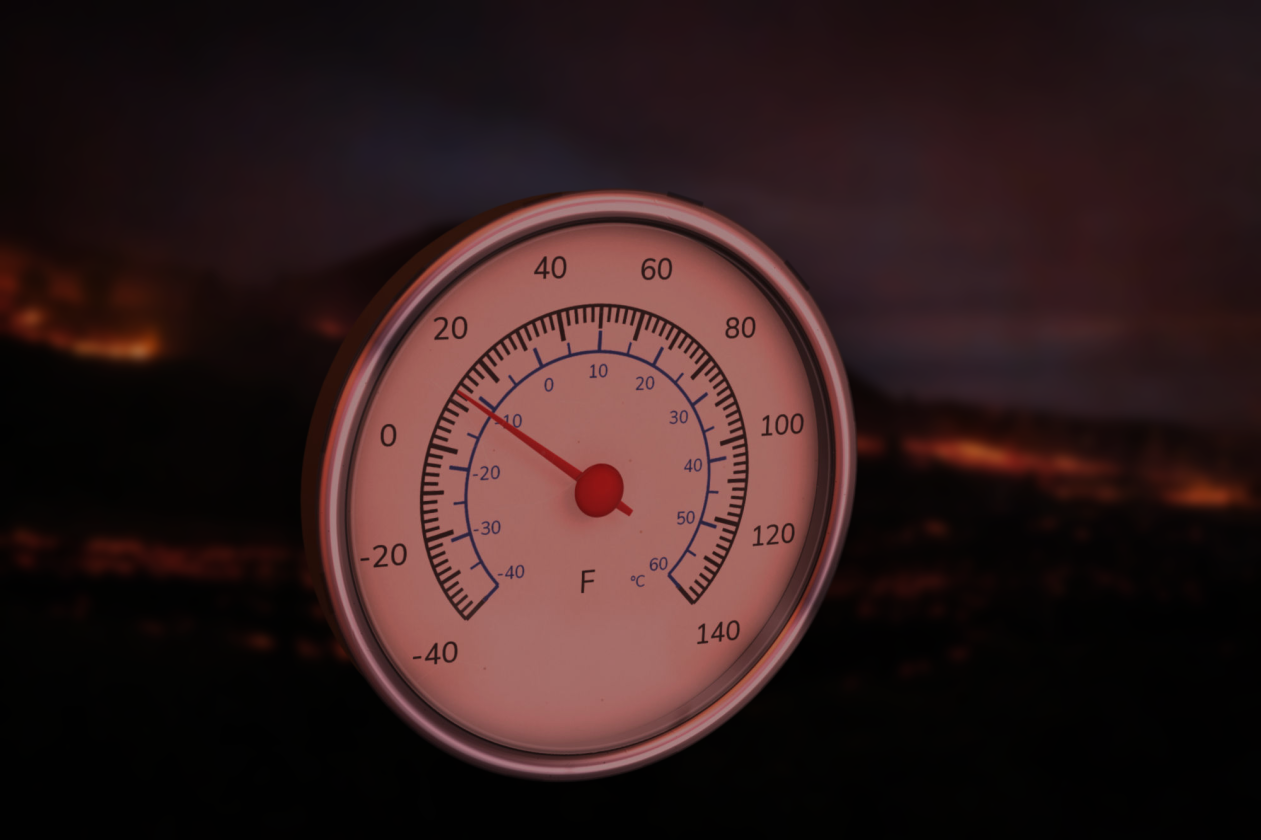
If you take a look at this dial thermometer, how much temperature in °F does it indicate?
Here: 12 °F
